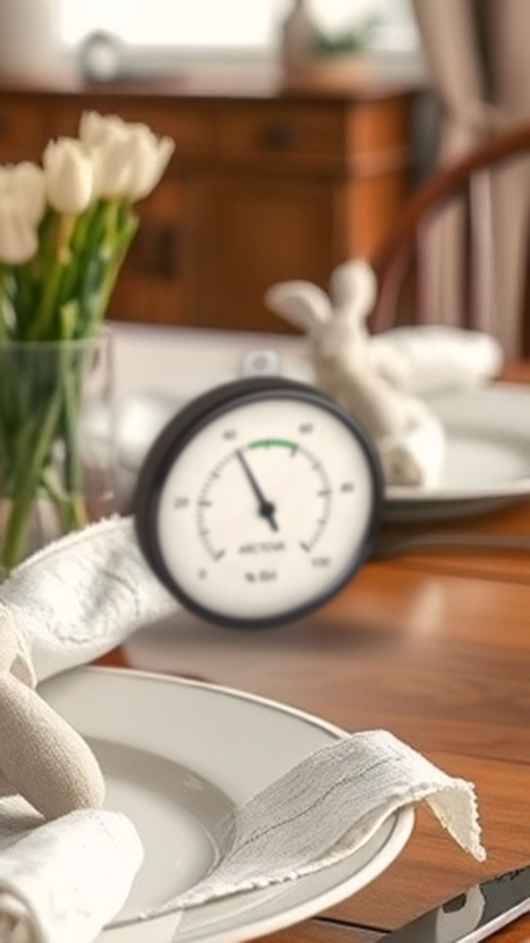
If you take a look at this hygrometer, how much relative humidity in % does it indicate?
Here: 40 %
